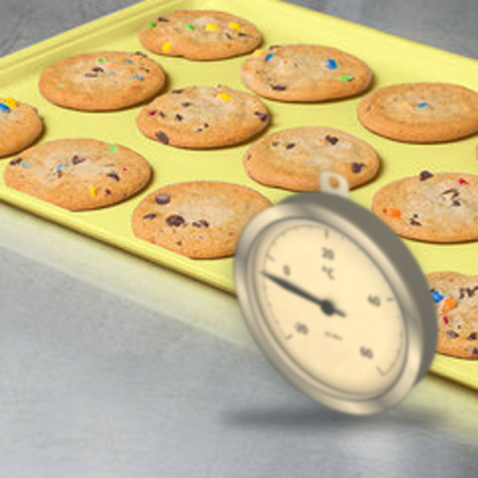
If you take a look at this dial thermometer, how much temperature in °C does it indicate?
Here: -4 °C
